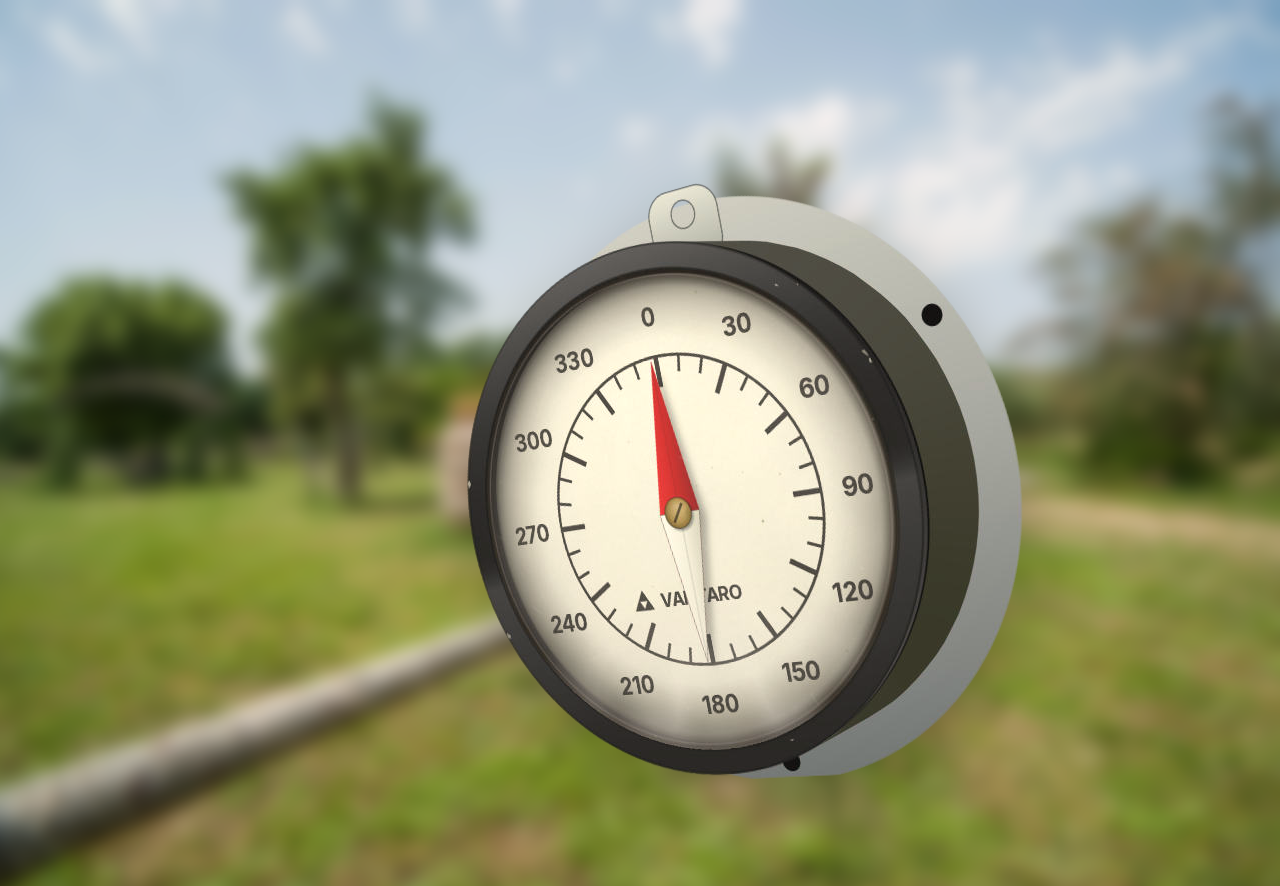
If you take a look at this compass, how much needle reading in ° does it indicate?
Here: 0 °
